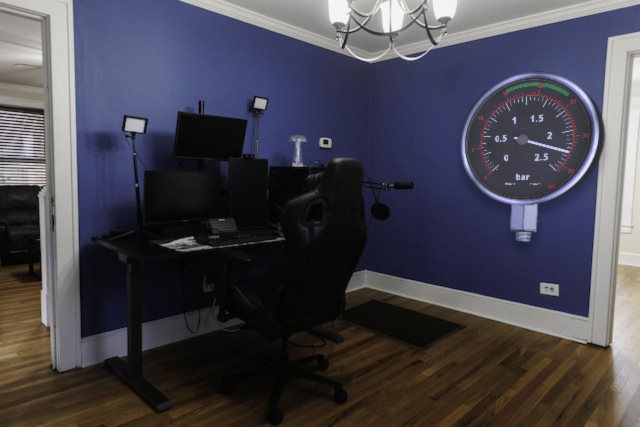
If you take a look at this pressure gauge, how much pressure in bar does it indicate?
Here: 2.25 bar
